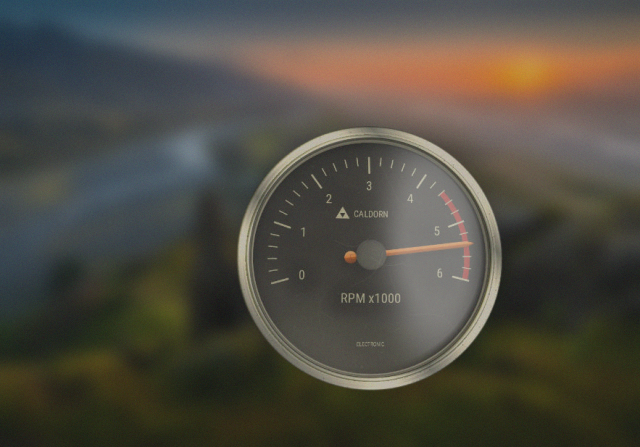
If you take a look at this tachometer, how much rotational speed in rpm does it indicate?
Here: 5400 rpm
